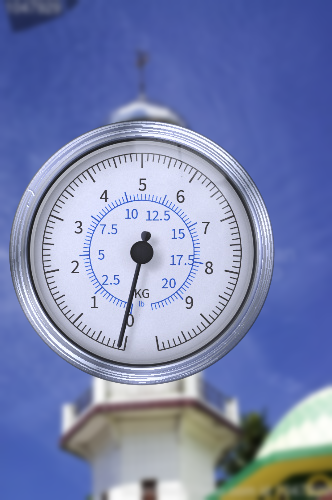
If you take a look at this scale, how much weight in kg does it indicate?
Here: 0.1 kg
